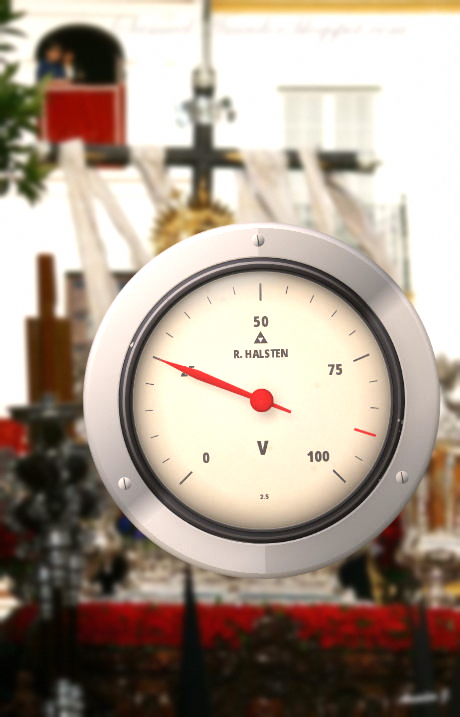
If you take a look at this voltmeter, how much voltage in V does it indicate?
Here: 25 V
